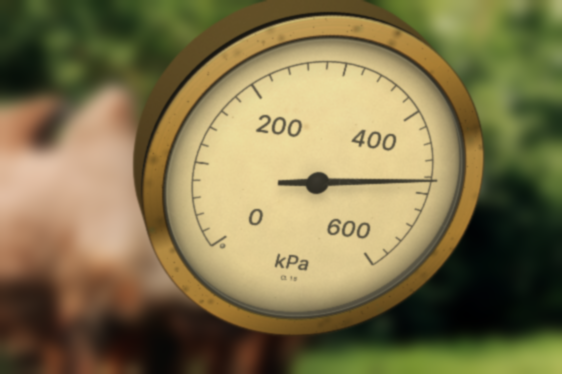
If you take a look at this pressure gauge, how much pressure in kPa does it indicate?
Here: 480 kPa
